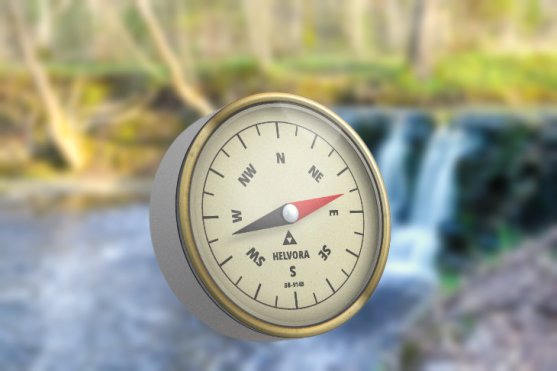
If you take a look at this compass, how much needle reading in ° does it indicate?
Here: 75 °
